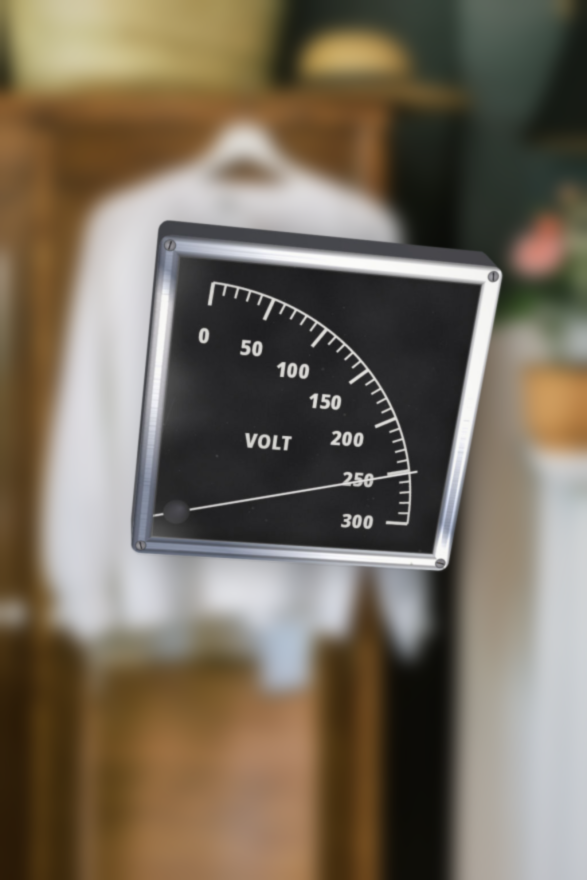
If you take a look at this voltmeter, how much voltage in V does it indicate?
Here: 250 V
